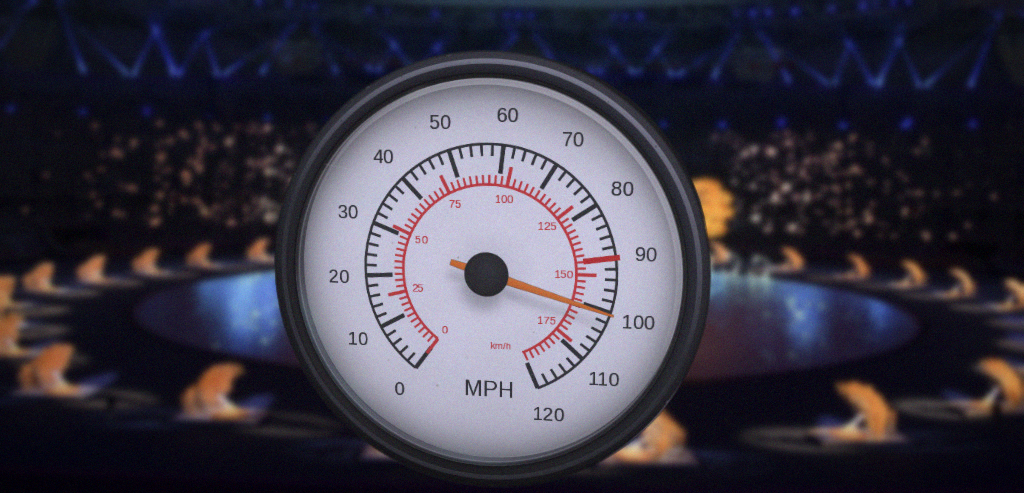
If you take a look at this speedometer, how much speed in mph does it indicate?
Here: 100 mph
